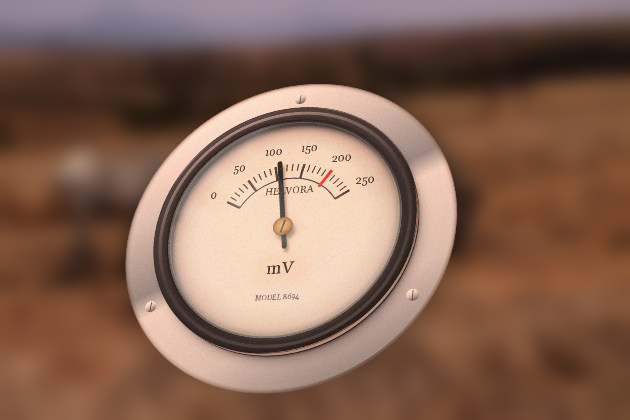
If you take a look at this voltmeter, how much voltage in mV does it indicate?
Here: 110 mV
